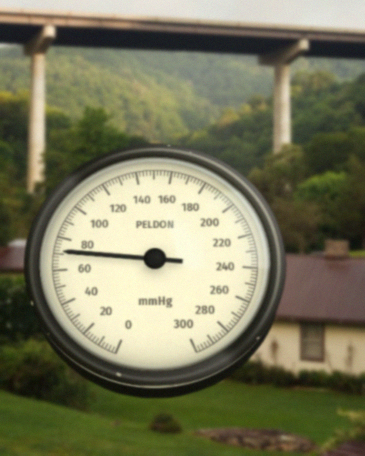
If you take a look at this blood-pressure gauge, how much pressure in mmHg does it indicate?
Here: 70 mmHg
